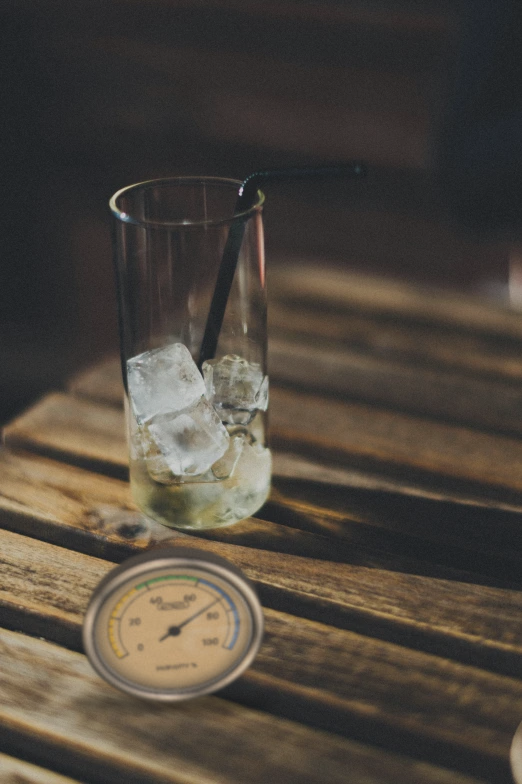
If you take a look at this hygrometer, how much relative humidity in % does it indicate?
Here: 72 %
